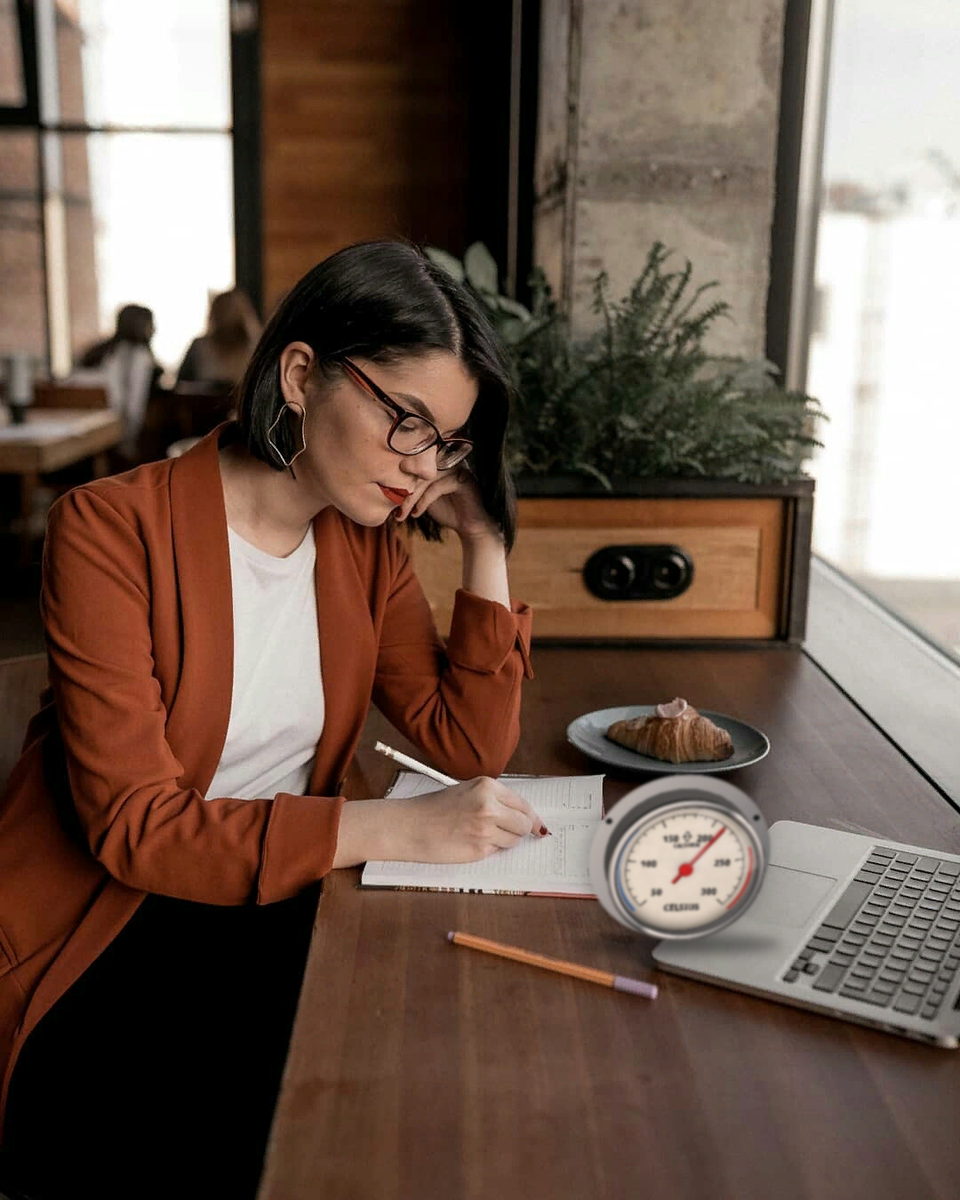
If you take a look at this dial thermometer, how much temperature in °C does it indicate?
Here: 210 °C
